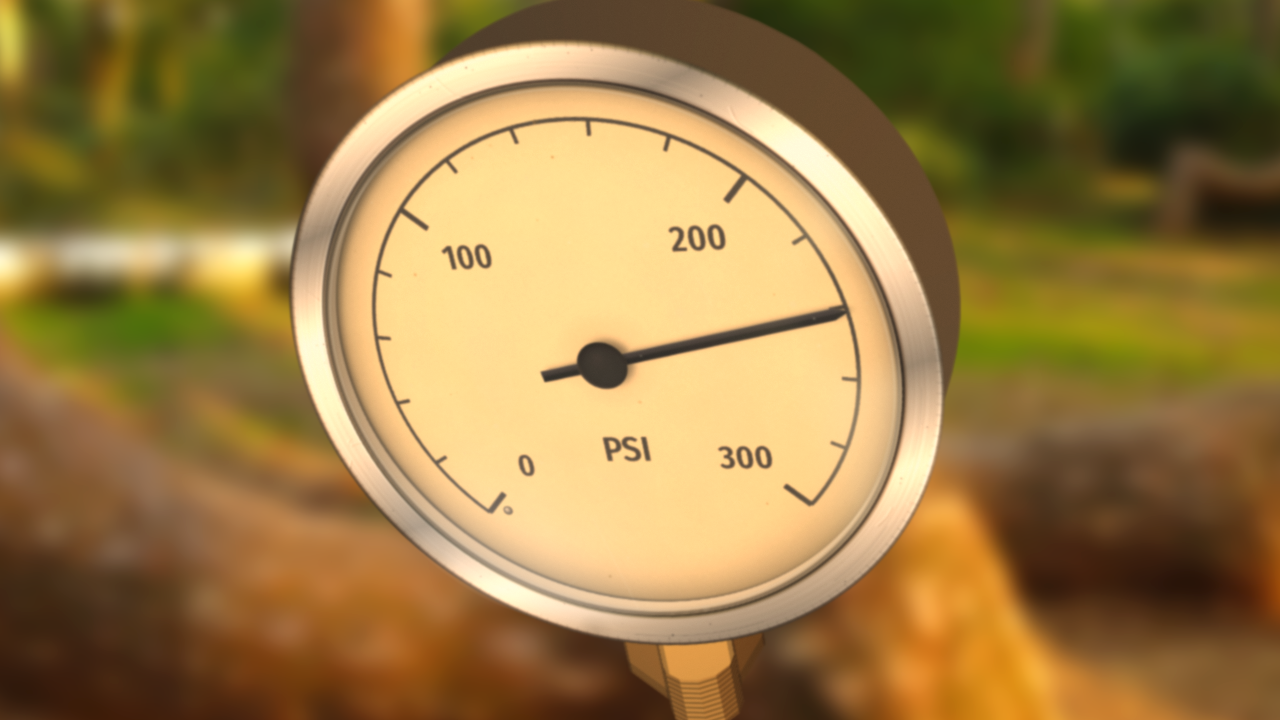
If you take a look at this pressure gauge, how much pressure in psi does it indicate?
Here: 240 psi
